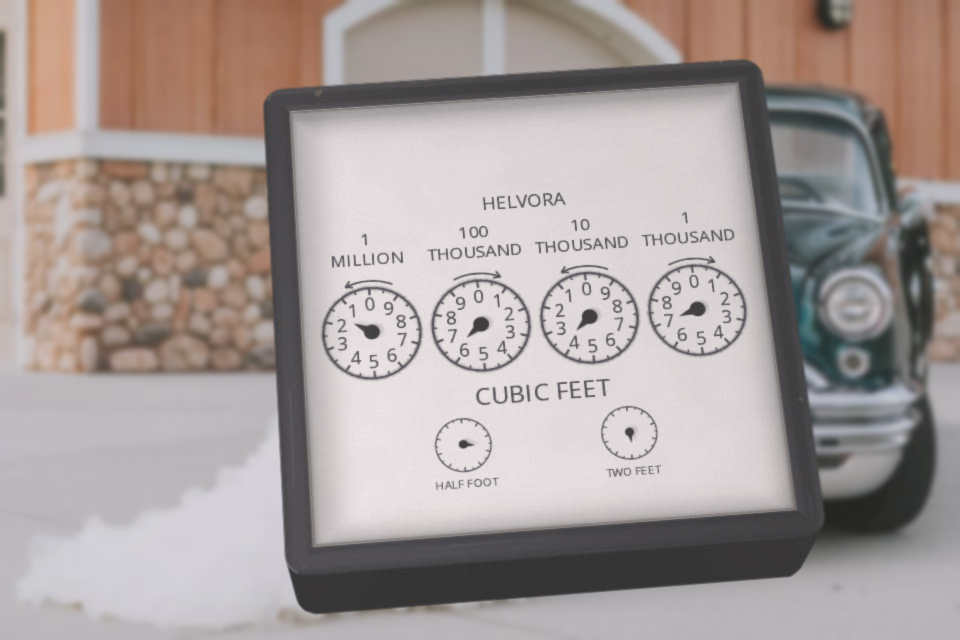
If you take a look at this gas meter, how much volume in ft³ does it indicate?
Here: 163700 ft³
